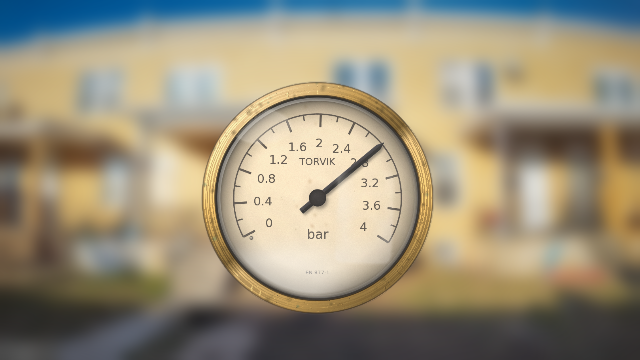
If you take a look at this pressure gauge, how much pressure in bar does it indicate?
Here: 2.8 bar
